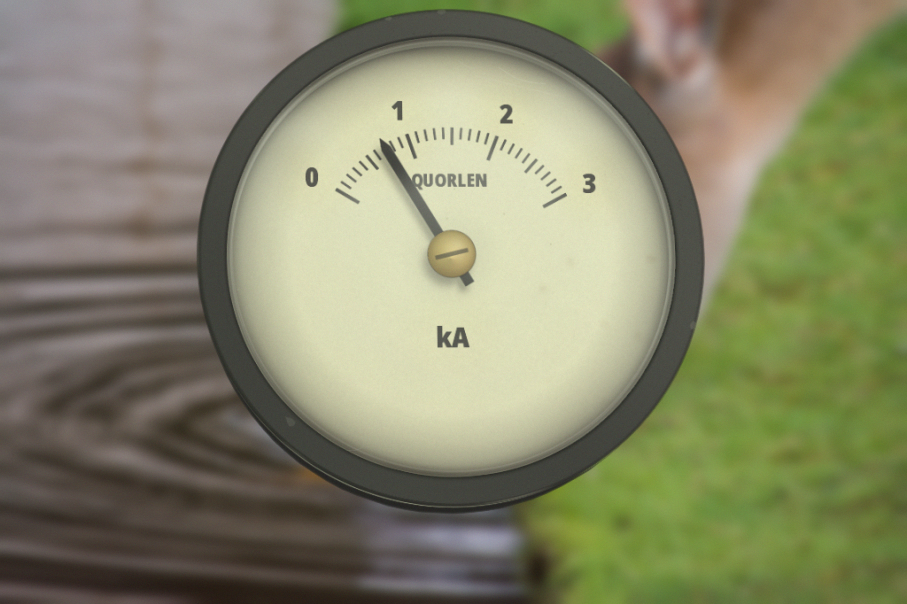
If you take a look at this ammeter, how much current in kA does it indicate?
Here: 0.7 kA
